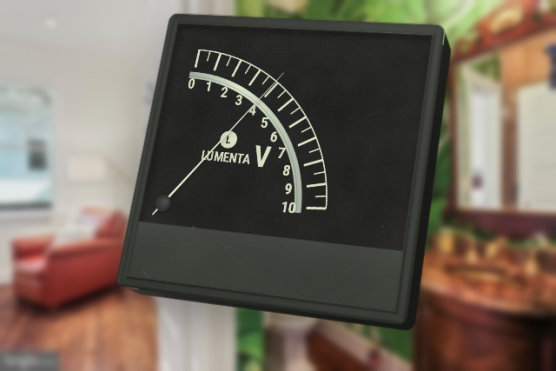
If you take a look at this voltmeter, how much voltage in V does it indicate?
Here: 4 V
